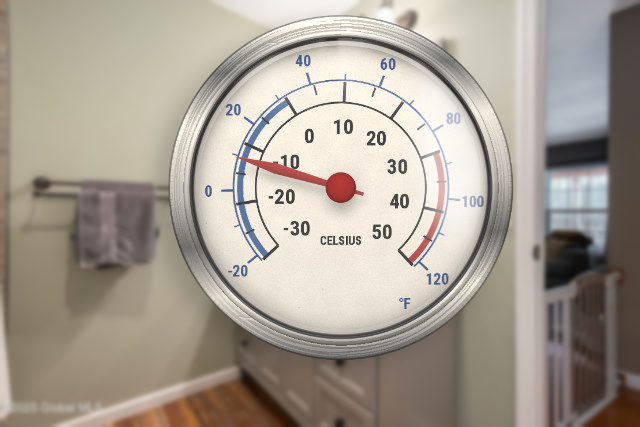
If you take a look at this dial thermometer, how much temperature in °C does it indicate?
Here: -12.5 °C
